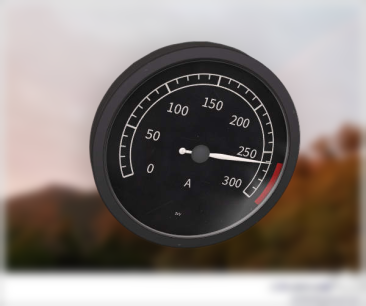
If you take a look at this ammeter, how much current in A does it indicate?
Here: 260 A
